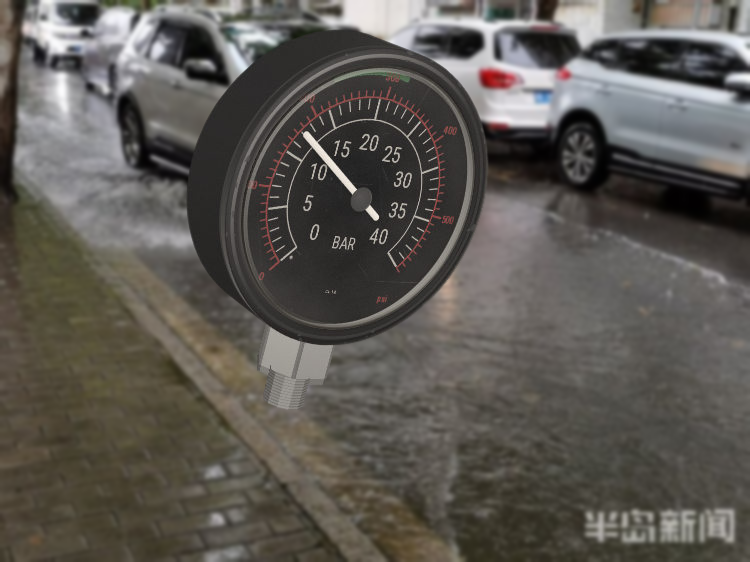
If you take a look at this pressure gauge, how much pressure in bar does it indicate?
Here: 12 bar
